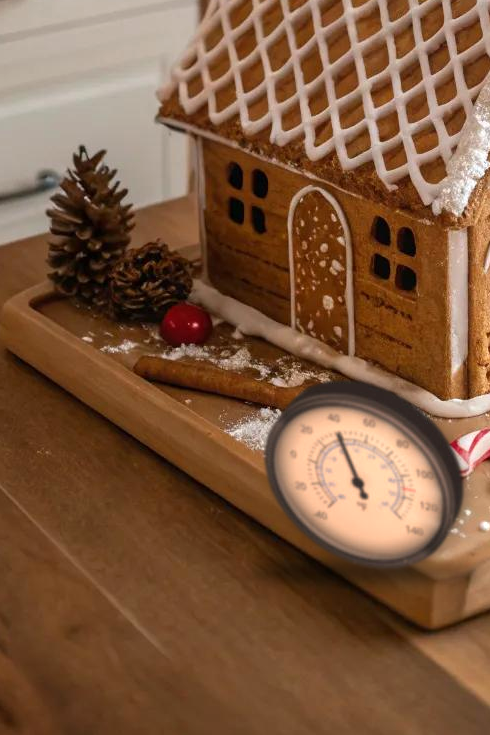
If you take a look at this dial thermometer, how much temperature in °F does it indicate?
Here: 40 °F
